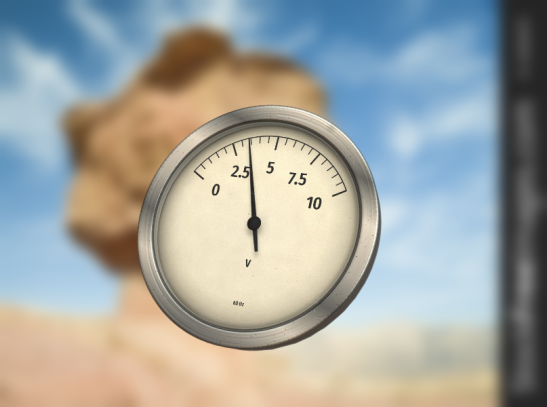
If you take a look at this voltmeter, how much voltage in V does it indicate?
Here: 3.5 V
